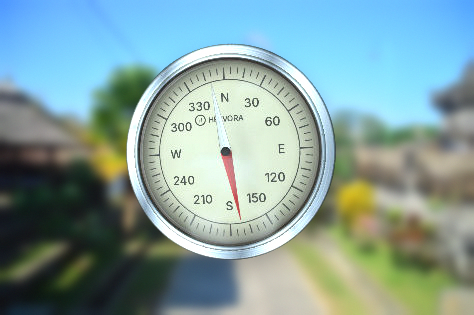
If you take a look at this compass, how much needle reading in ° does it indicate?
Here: 170 °
